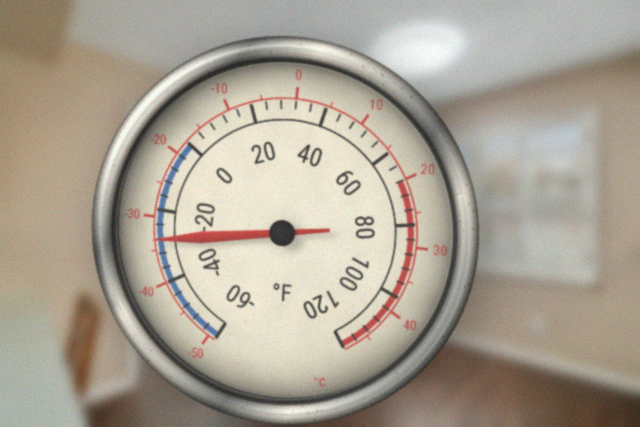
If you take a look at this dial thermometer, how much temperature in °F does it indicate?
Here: -28 °F
